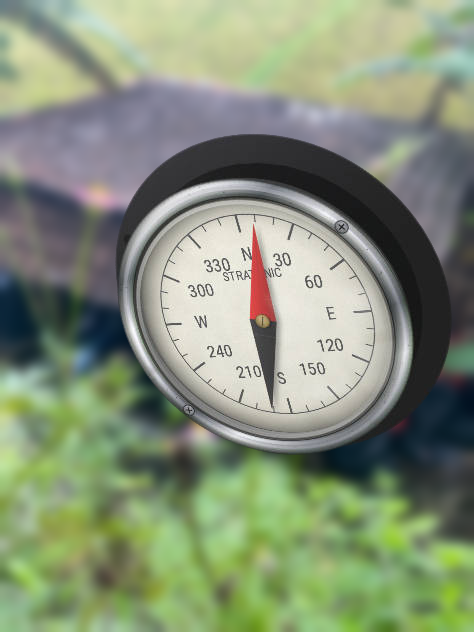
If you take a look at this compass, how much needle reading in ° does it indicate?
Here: 10 °
